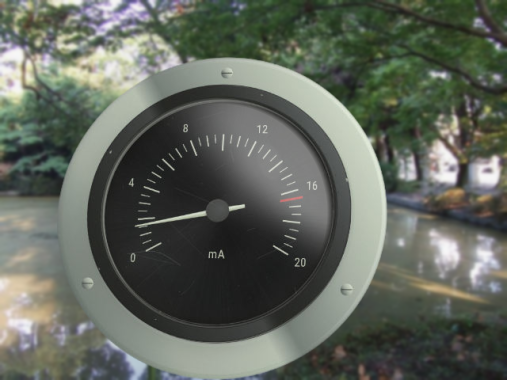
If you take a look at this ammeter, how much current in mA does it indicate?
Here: 1.5 mA
